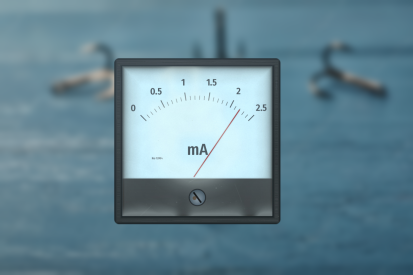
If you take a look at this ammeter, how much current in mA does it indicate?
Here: 2.2 mA
